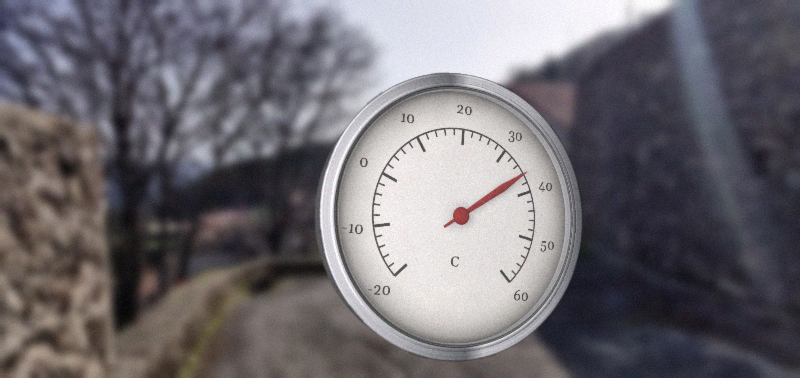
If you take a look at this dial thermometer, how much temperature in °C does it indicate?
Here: 36 °C
